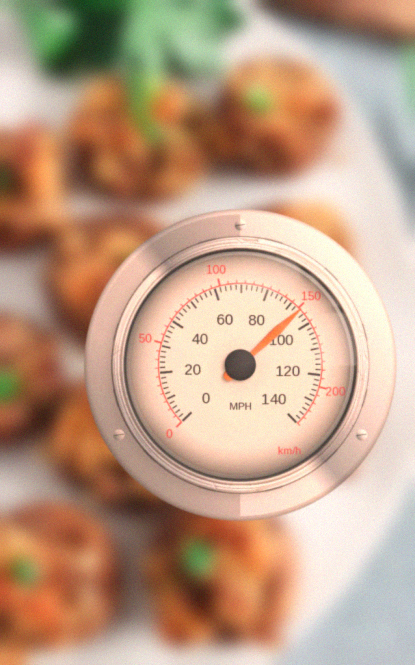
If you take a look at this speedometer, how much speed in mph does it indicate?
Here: 94 mph
